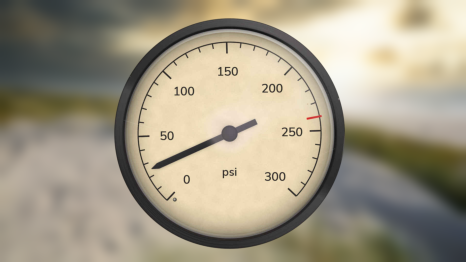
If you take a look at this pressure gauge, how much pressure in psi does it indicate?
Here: 25 psi
